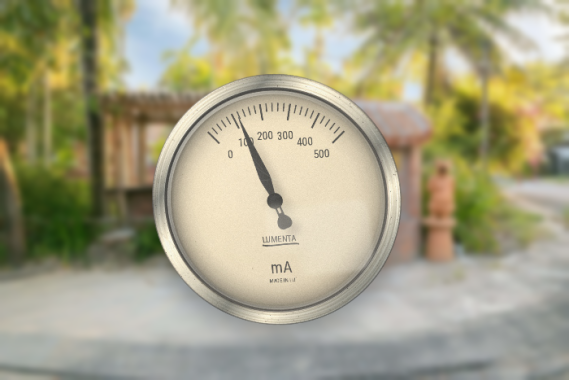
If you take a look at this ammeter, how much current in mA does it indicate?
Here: 120 mA
